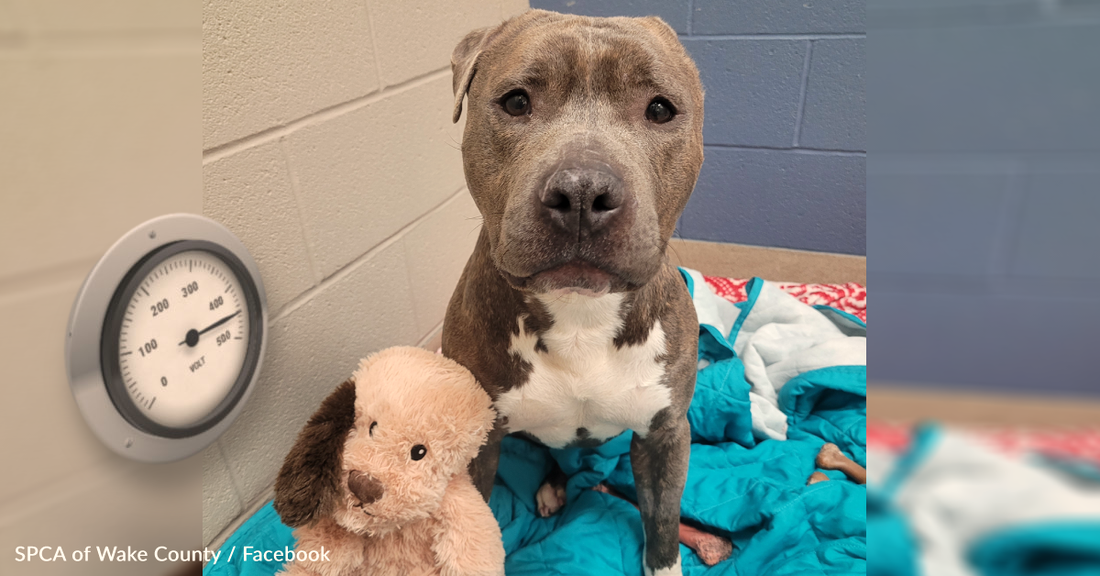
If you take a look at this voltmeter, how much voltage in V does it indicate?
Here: 450 V
